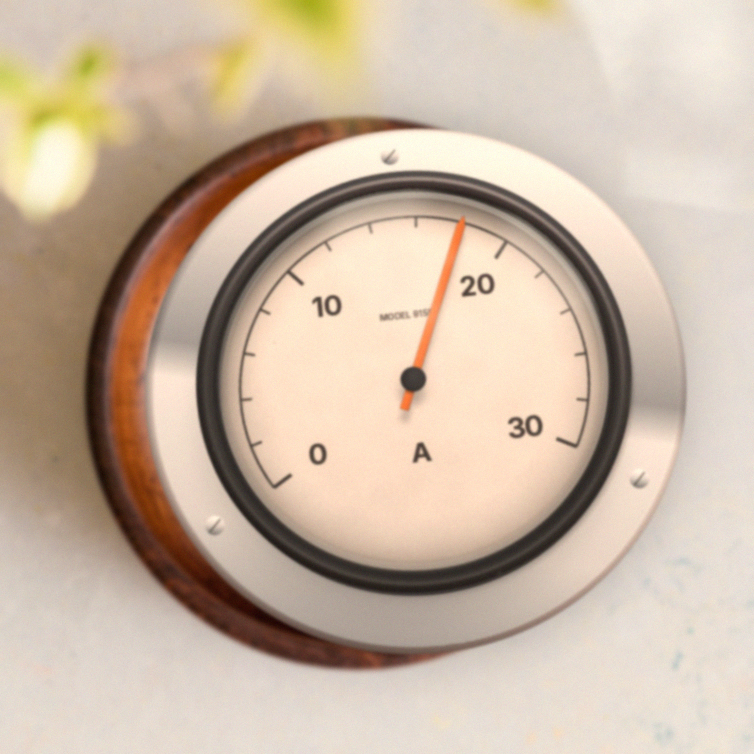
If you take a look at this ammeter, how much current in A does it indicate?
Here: 18 A
